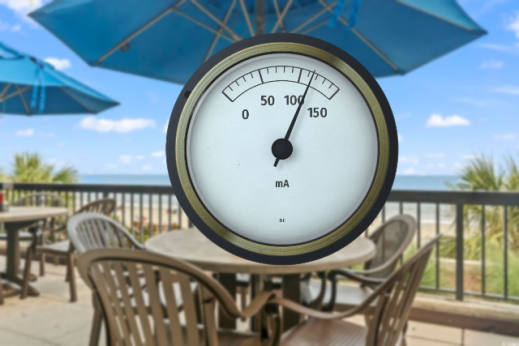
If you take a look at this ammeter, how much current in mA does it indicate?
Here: 115 mA
